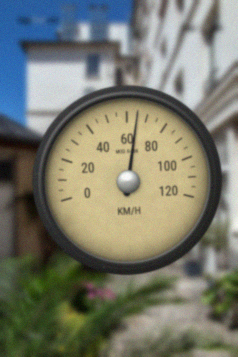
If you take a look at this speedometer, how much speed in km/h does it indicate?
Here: 65 km/h
